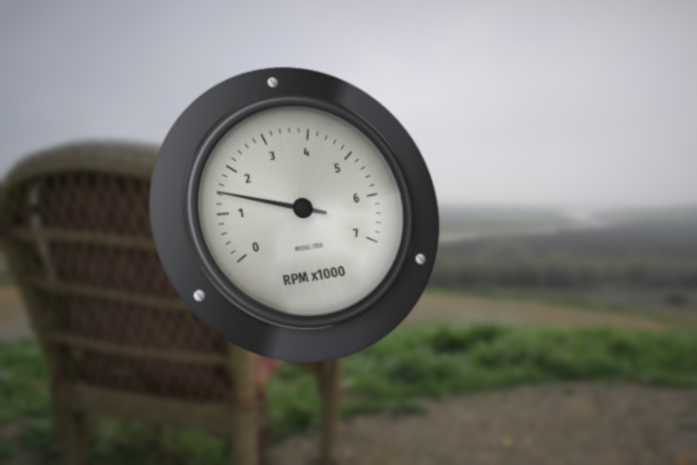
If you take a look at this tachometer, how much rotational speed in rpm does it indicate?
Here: 1400 rpm
